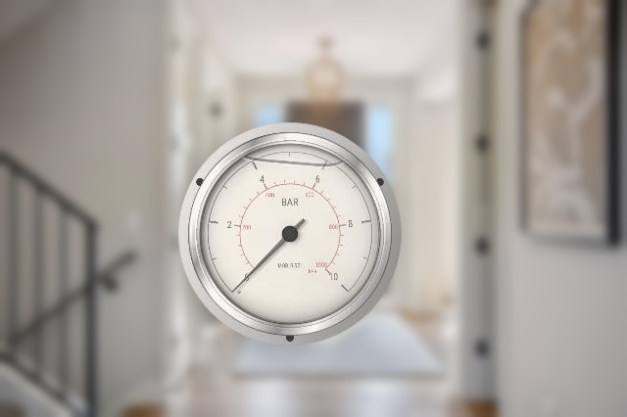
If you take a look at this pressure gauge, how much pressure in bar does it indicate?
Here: 0 bar
